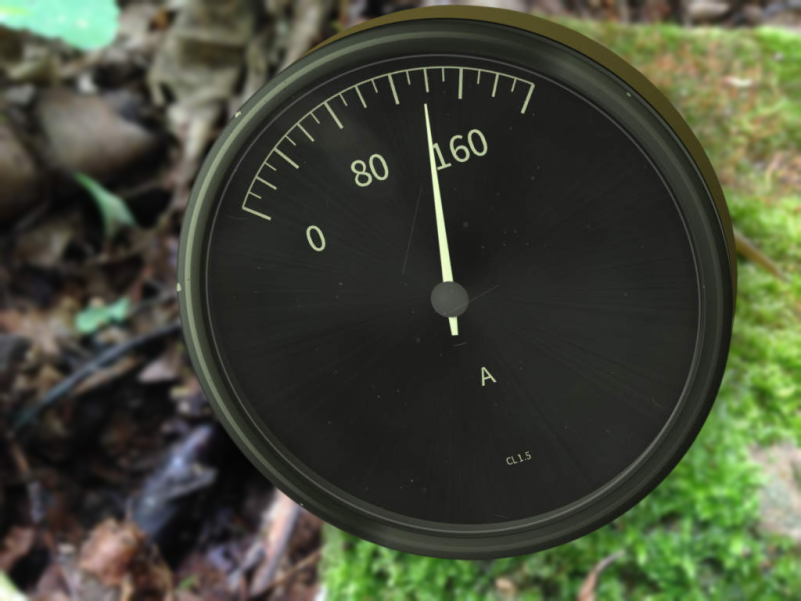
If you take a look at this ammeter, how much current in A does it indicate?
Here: 140 A
